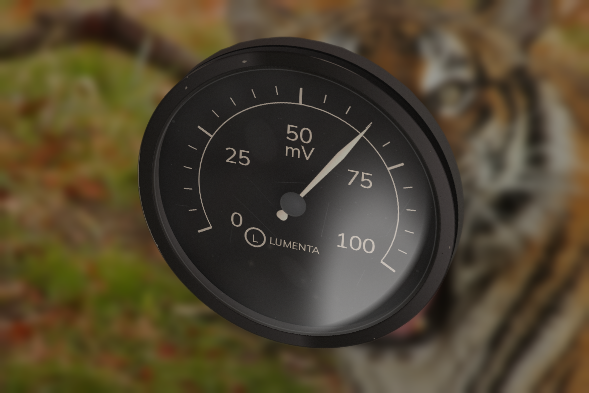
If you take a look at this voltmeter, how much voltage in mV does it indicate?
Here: 65 mV
